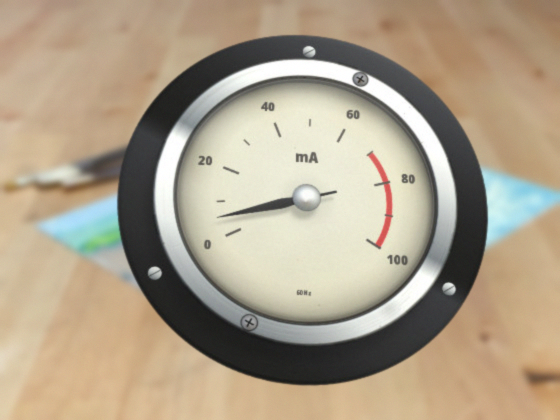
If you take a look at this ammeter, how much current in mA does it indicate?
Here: 5 mA
